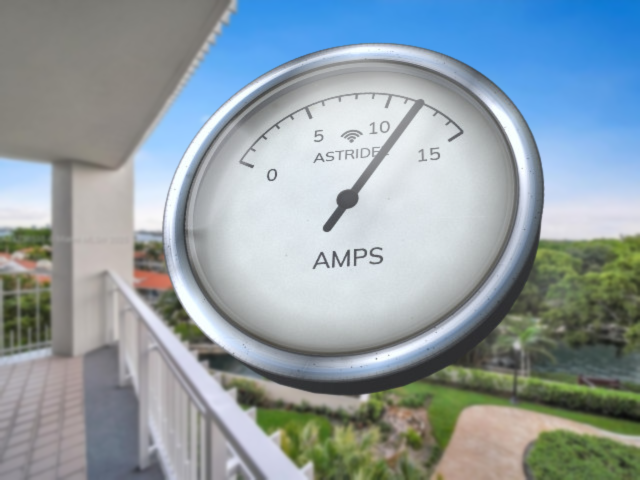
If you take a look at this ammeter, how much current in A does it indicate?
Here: 12 A
